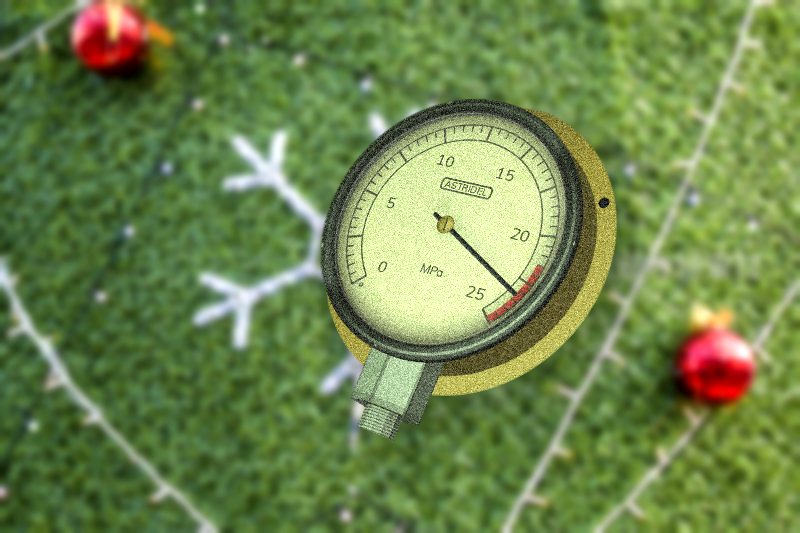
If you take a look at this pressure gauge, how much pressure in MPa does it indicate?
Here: 23.25 MPa
